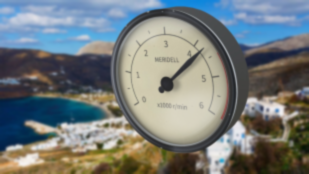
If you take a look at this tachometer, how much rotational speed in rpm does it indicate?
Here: 4250 rpm
